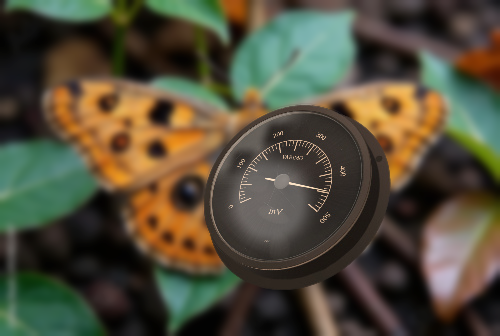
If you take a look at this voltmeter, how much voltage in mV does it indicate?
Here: 450 mV
